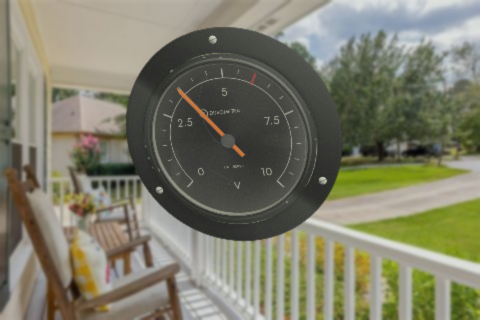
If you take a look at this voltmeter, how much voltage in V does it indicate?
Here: 3.5 V
